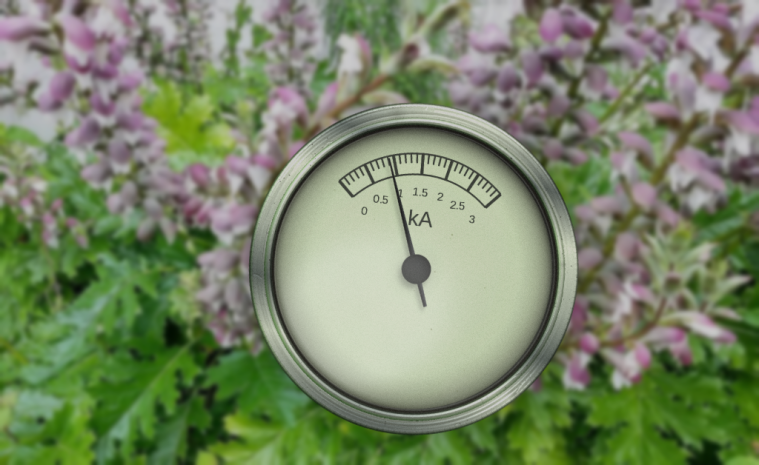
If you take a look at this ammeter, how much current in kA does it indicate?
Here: 0.9 kA
